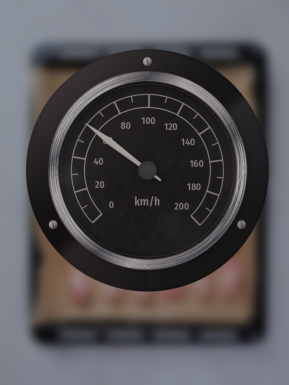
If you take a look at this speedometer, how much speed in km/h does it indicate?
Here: 60 km/h
